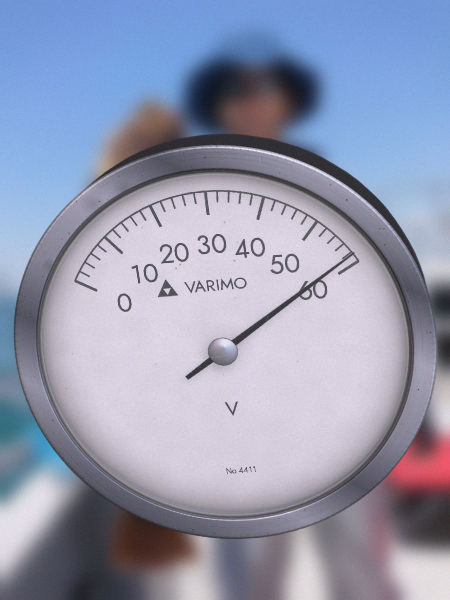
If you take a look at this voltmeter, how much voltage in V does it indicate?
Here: 58 V
